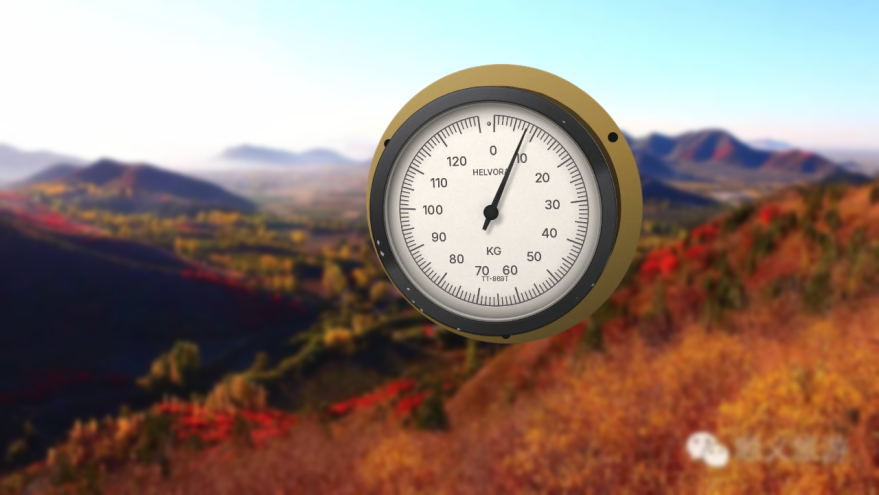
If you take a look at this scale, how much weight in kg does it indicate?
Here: 8 kg
